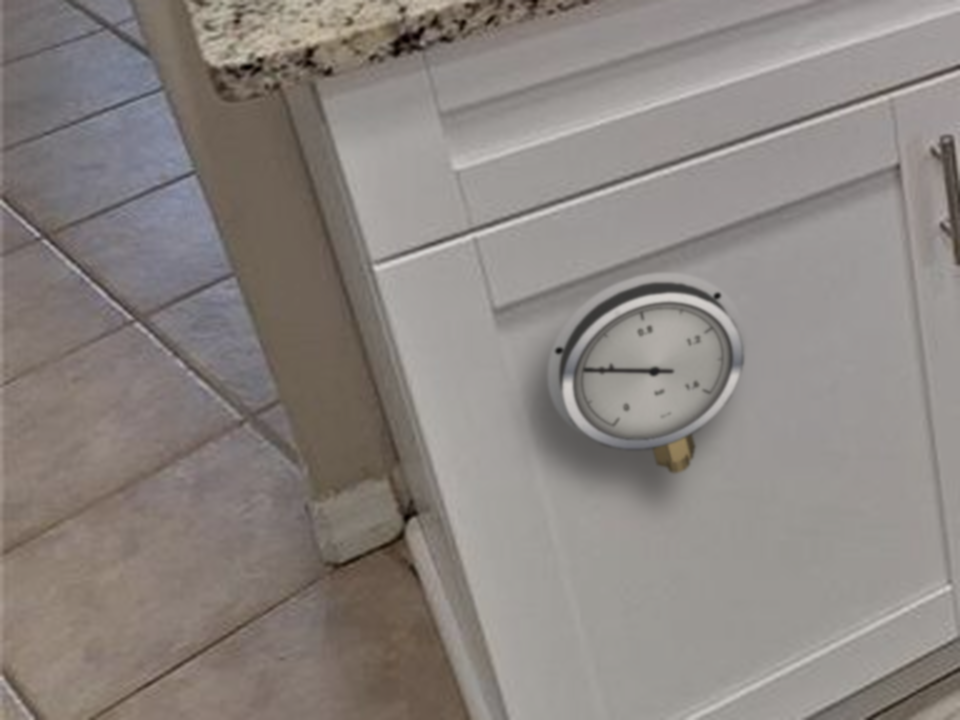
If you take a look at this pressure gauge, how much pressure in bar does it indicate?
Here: 0.4 bar
